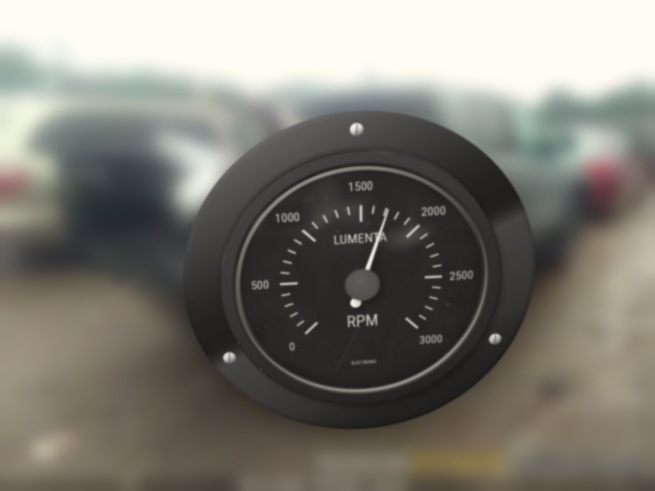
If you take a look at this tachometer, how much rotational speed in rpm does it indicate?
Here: 1700 rpm
